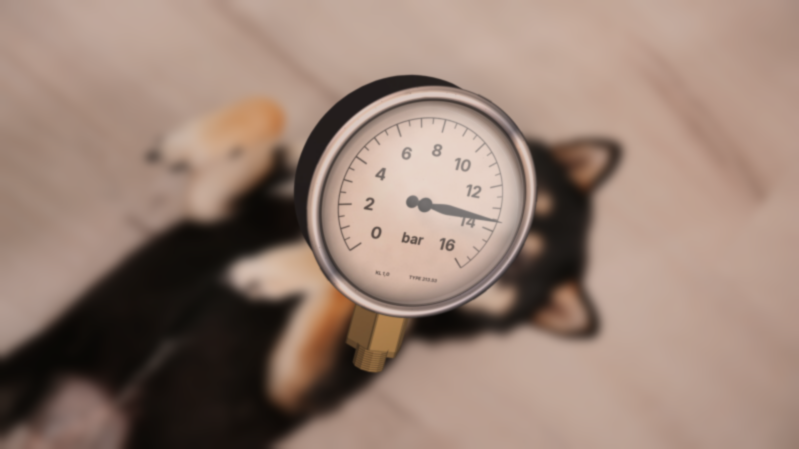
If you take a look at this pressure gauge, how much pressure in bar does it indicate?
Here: 13.5 bar
